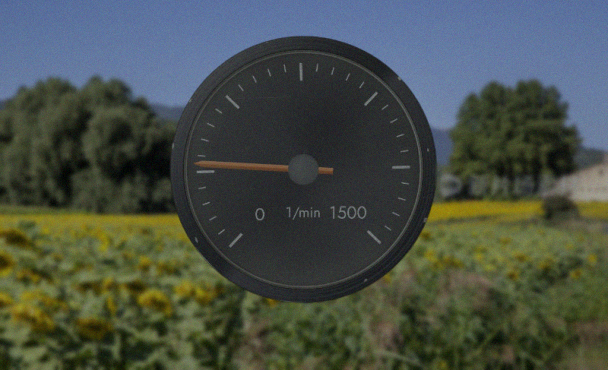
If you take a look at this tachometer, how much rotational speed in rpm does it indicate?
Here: 275 rpm
